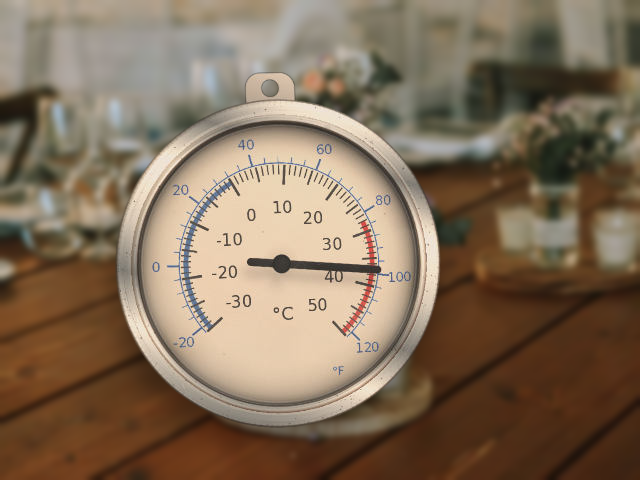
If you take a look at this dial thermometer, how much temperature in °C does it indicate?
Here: 37 °C
